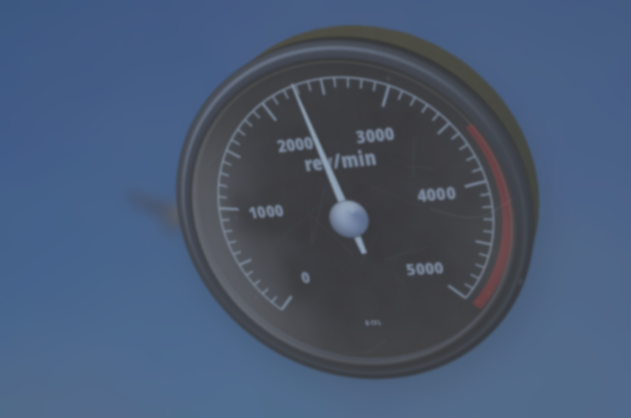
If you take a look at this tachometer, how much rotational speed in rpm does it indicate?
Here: 2300 rpm
